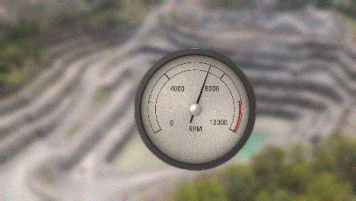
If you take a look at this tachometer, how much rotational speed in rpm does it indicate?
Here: 7000 rpm
